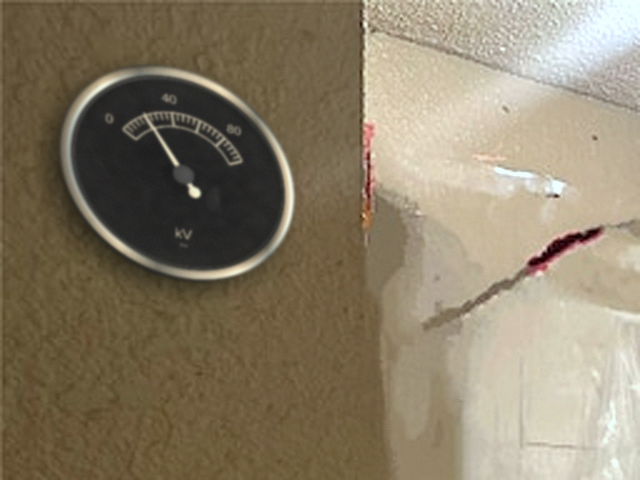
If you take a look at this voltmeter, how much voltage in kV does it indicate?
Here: 20 kV
